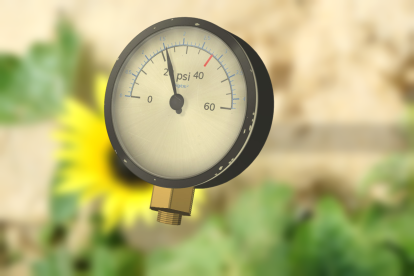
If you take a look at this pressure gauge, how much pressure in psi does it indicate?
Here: 22.5 psi
